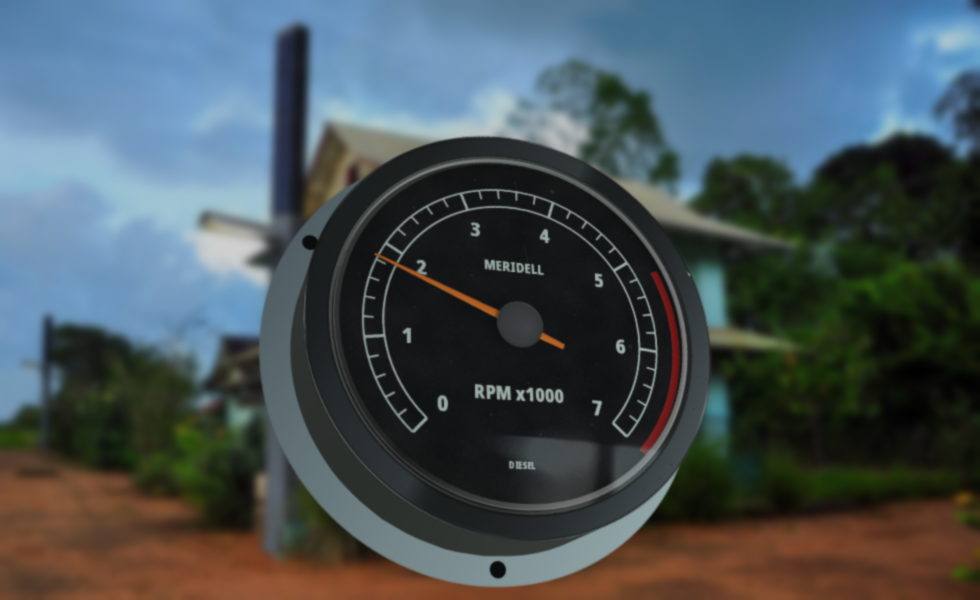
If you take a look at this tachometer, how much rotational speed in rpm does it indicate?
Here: 1800 rpm
